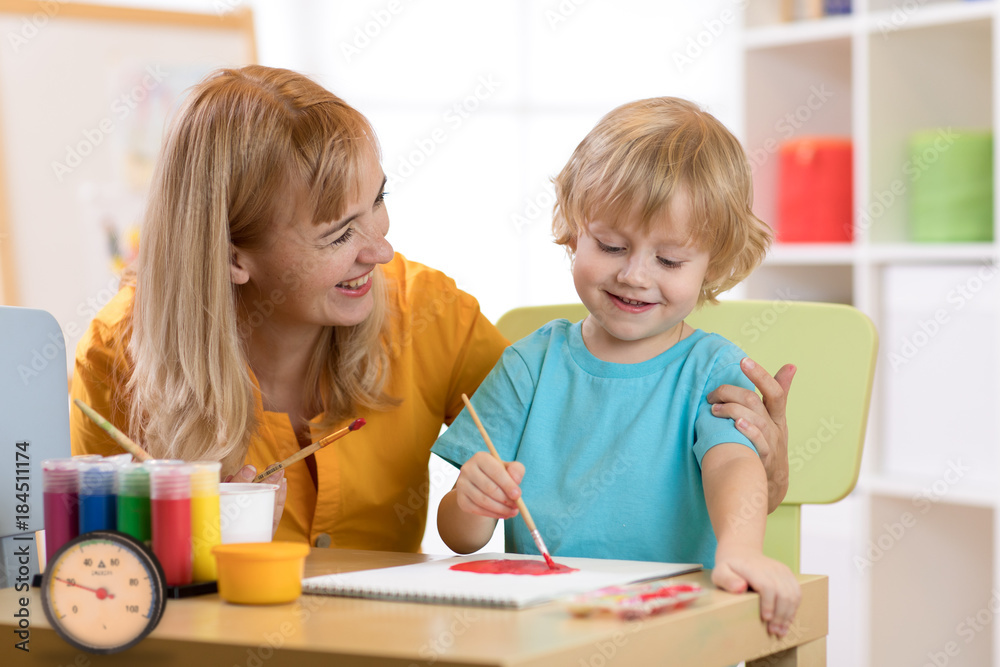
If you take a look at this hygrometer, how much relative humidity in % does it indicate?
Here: 20 %
